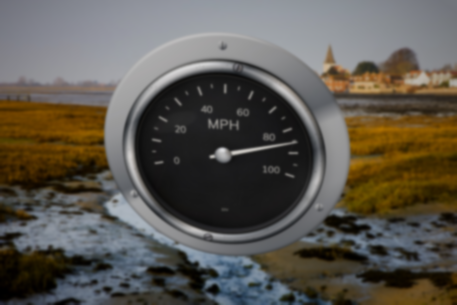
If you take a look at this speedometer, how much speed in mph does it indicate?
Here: 85 mph
